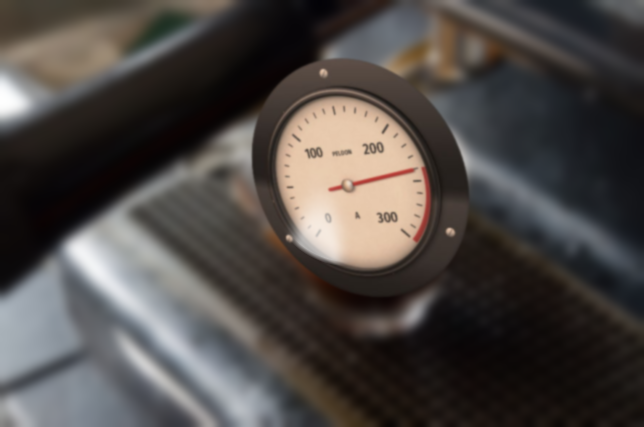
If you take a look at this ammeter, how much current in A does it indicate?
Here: 240 A
